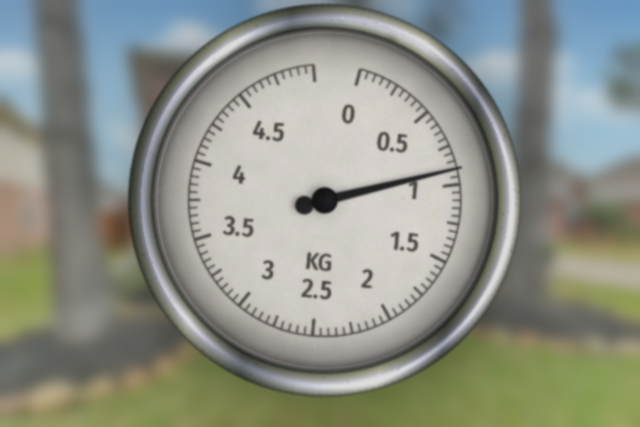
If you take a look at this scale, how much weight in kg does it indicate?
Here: 0.9 kg
